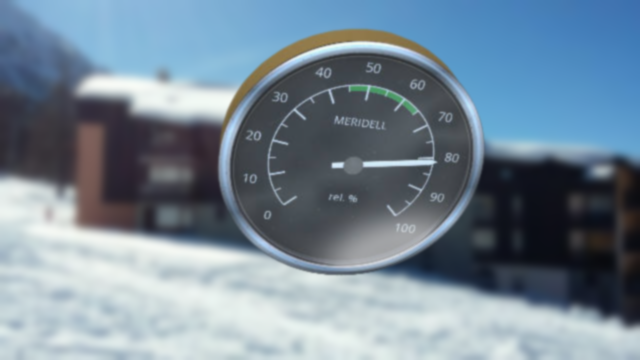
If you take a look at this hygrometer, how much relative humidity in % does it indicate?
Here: 80 %
